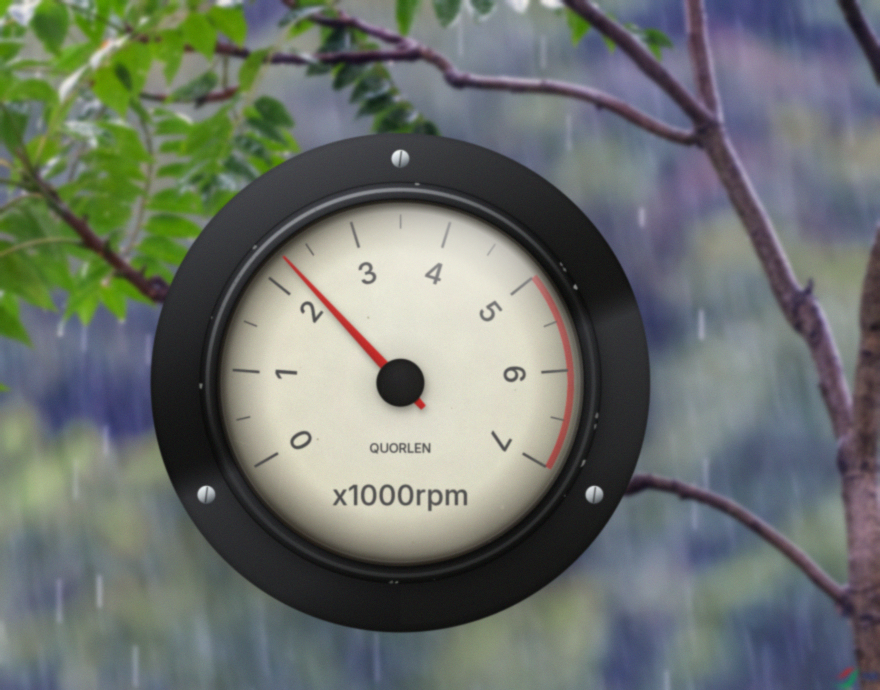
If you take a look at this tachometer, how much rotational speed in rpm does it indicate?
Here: 2250 rpm
